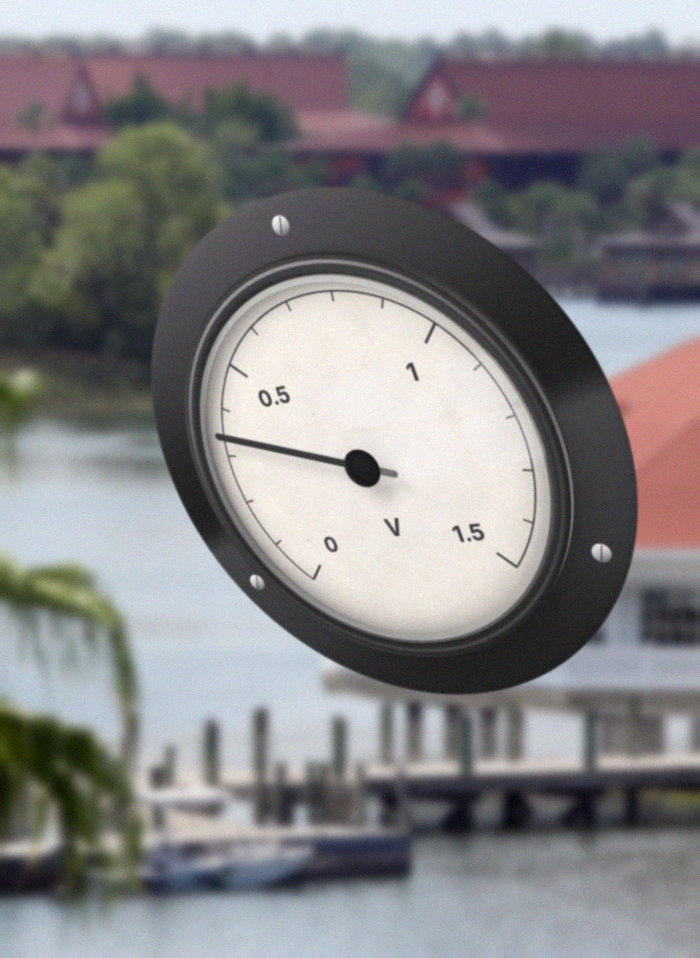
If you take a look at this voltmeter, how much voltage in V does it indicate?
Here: 0.35 V
